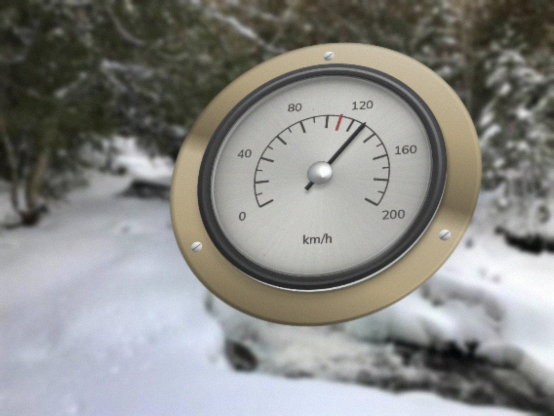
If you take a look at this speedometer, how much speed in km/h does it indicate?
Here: 130 km/h
